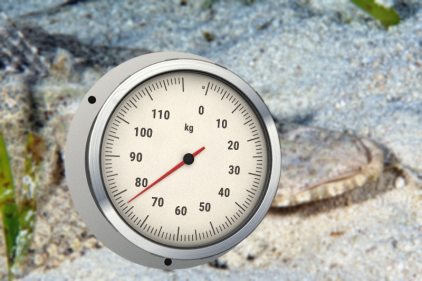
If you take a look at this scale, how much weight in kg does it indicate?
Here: 77 kg
